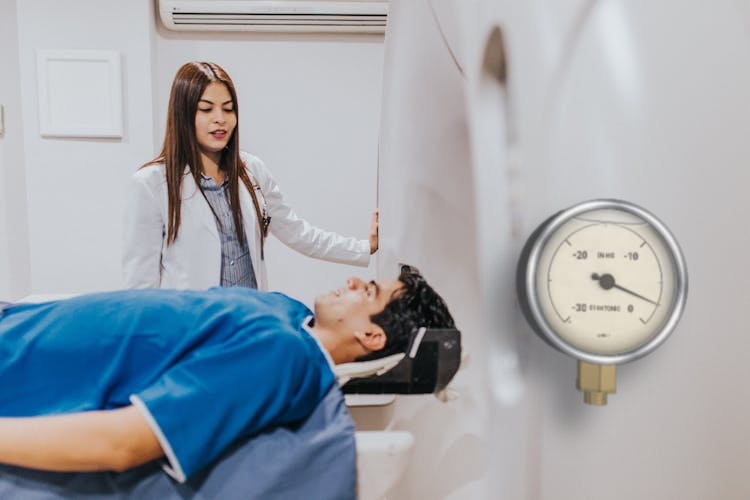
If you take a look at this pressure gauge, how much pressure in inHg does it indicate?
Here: -2.5 inHg
